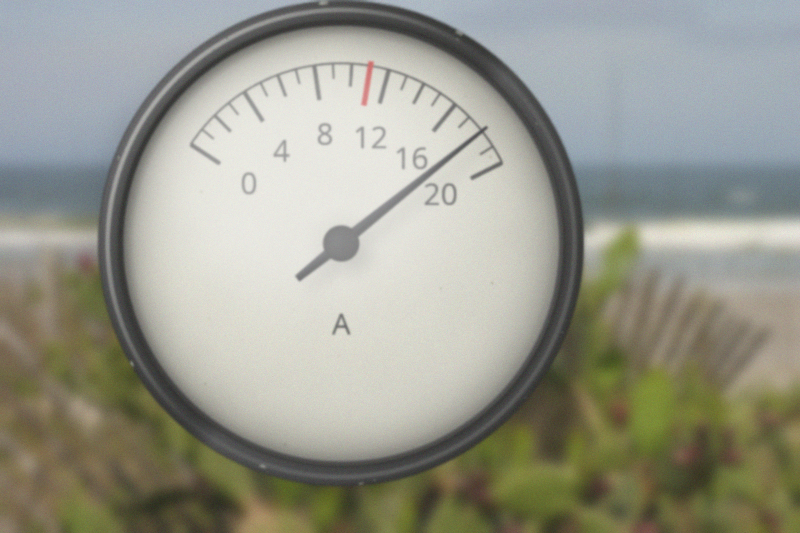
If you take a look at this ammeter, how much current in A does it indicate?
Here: 18 A
